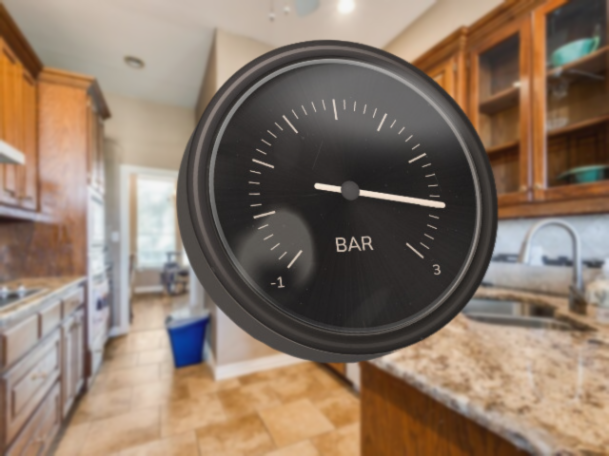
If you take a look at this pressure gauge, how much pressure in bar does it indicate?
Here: 2.5 bar
